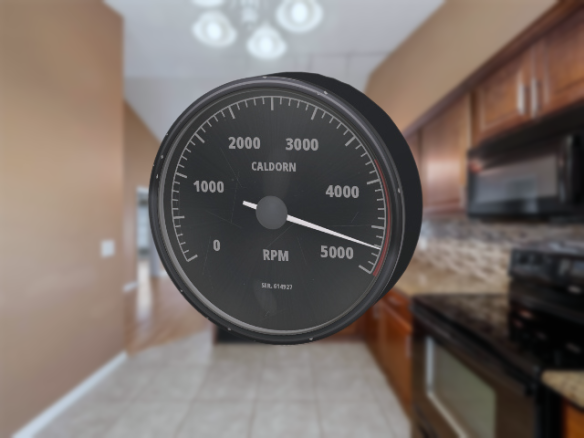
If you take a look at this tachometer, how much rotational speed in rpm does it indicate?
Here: 4700 rpm
